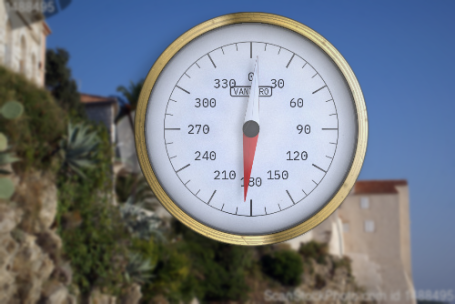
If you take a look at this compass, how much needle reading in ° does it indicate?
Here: 185 °
